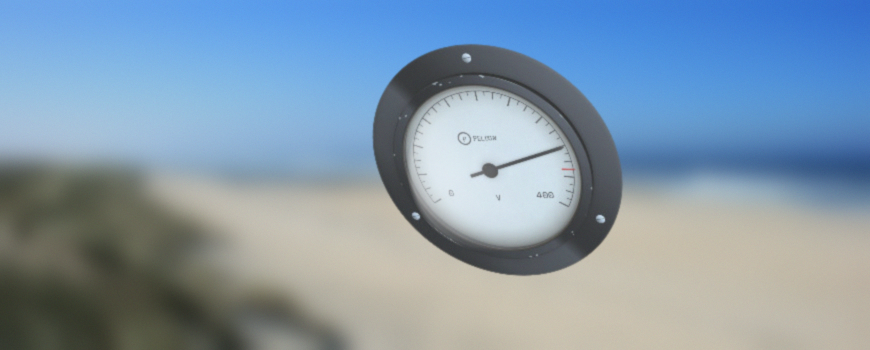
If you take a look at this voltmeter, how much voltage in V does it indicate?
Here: 320 V
